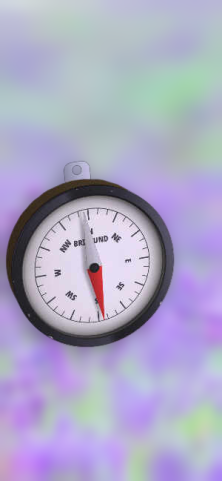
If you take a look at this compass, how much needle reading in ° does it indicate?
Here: 175 °
